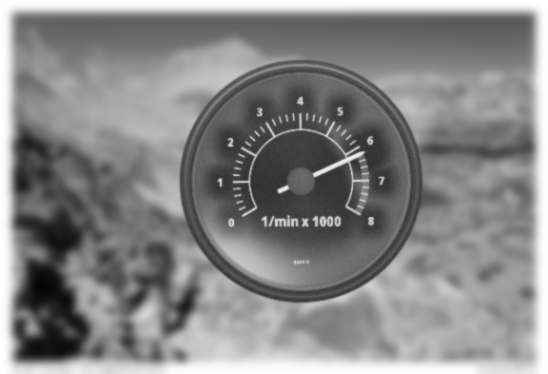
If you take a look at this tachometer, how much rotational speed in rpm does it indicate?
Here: 6200 rpm
